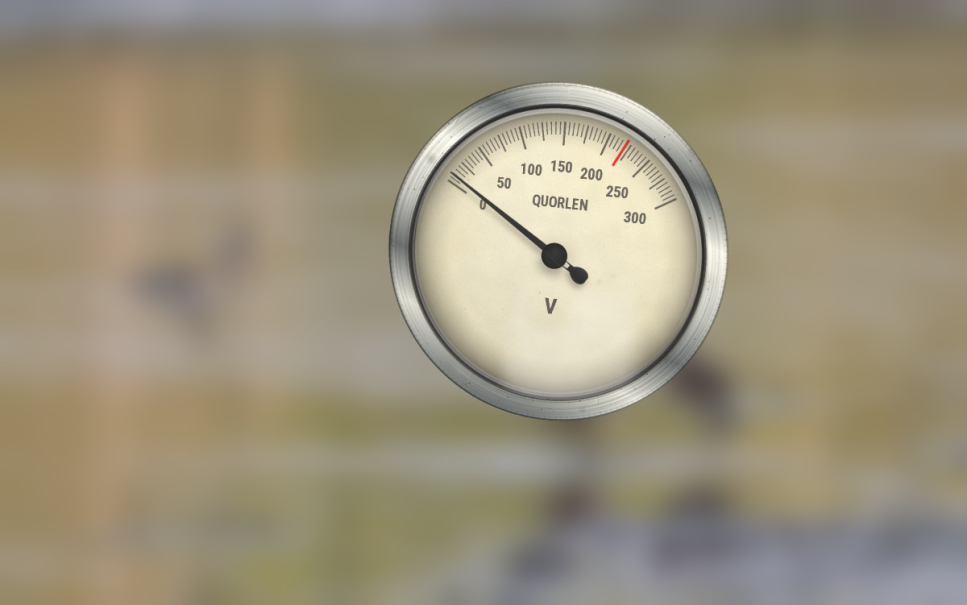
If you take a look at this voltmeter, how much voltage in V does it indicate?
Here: 10 V
